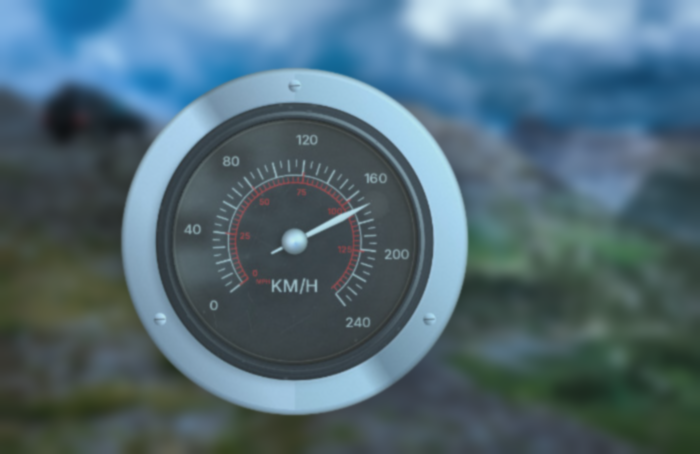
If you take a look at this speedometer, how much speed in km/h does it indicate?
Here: 170 km/h
